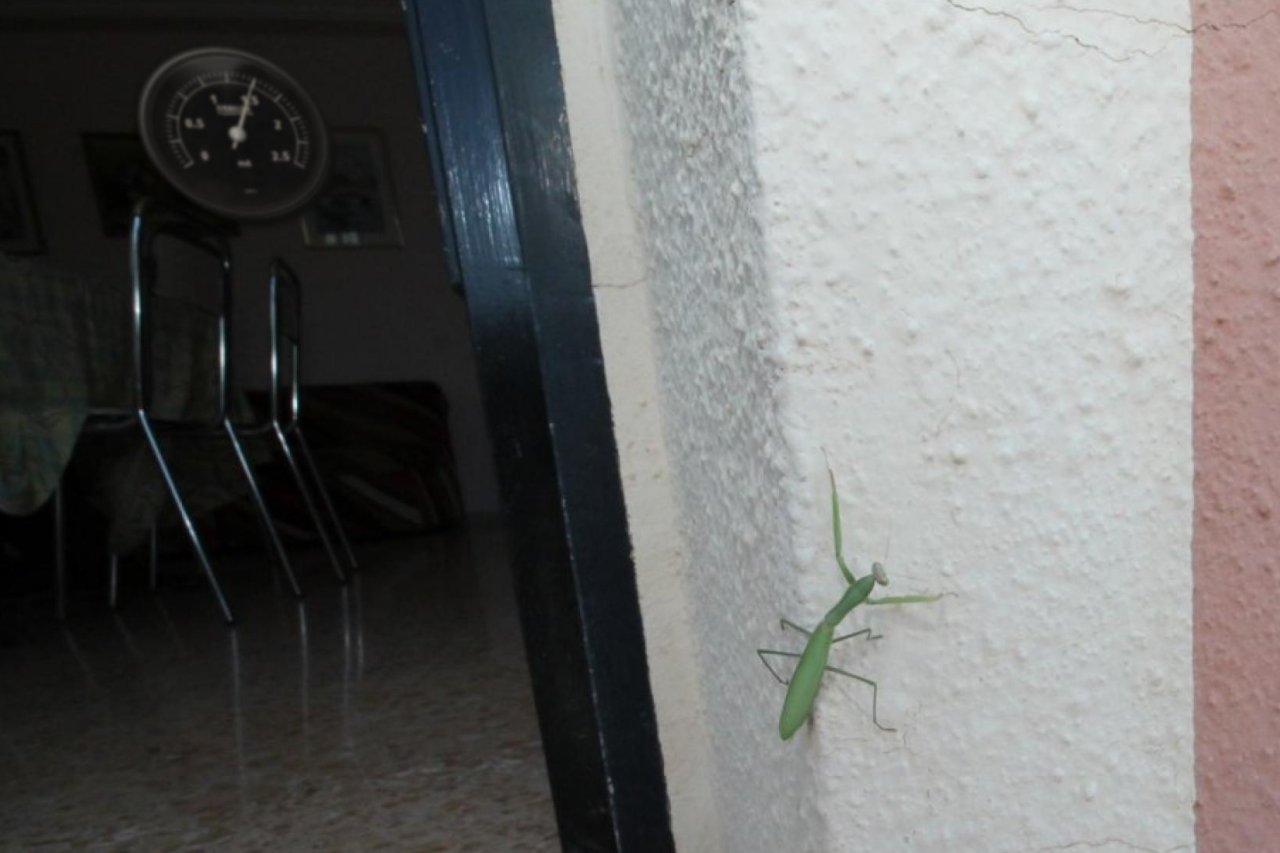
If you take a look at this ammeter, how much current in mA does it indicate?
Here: 1.5 mA
